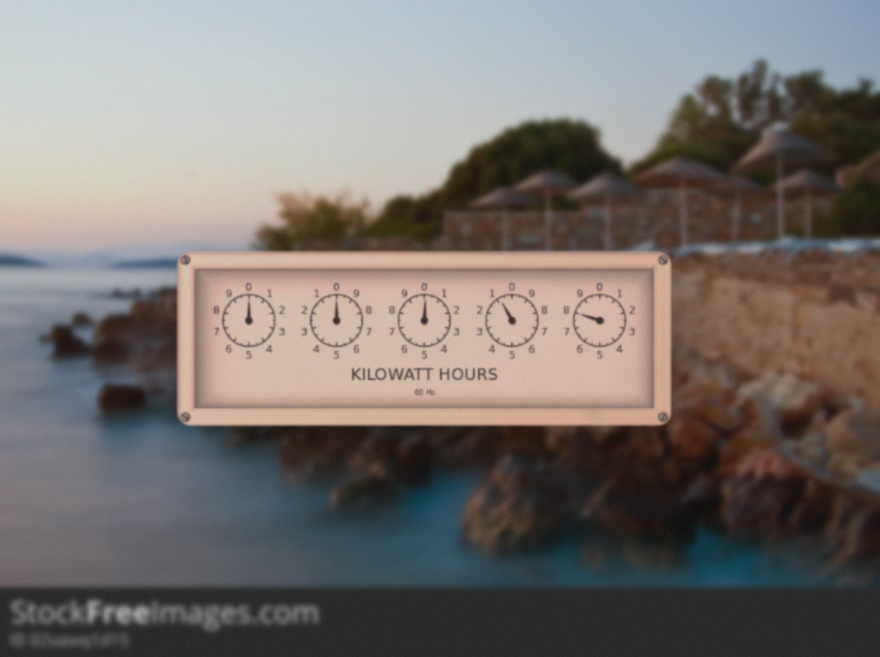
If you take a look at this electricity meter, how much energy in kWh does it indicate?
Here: 8 kWh
